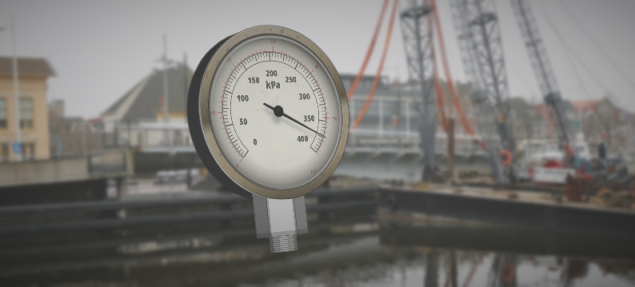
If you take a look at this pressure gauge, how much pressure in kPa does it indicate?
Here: 375 kPa
